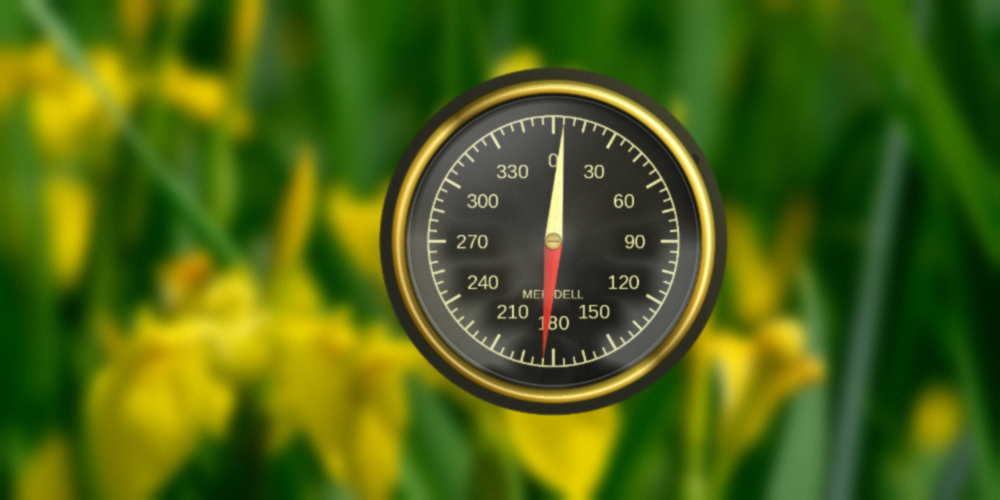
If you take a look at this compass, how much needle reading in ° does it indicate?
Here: 185 °
